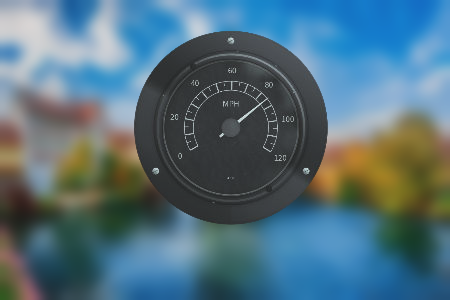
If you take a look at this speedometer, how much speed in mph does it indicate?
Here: 85 mph
